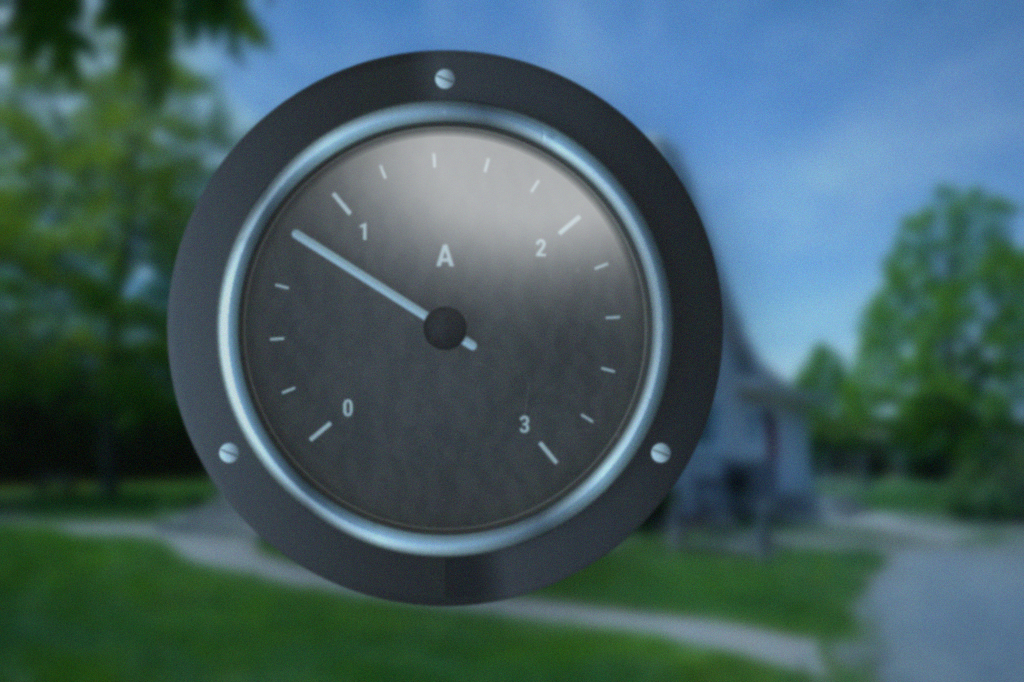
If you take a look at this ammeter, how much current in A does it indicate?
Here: 0.8 A
